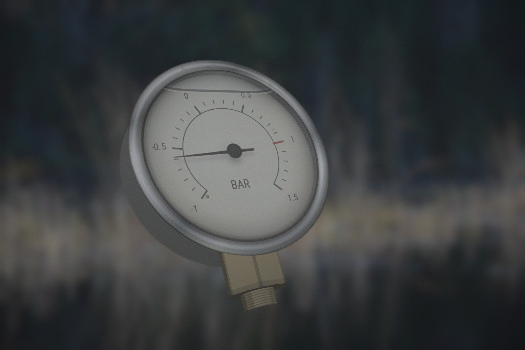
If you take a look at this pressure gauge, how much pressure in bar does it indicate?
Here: -0.6 bar
